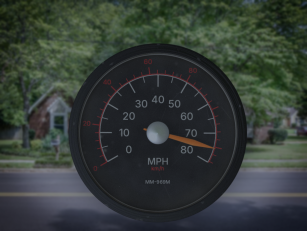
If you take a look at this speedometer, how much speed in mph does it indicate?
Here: 75 mph
